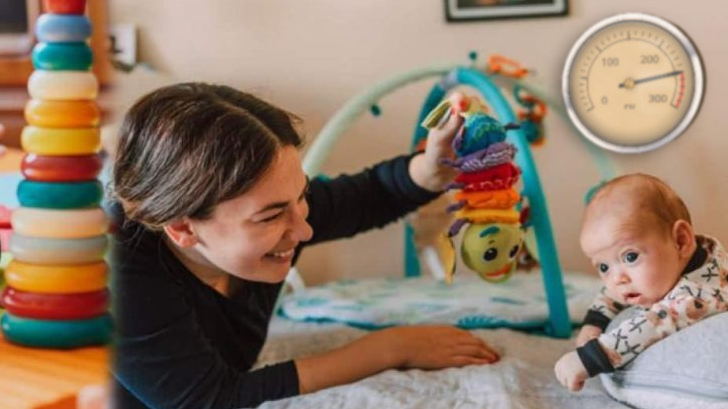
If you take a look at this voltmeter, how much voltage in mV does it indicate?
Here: 250 mV
